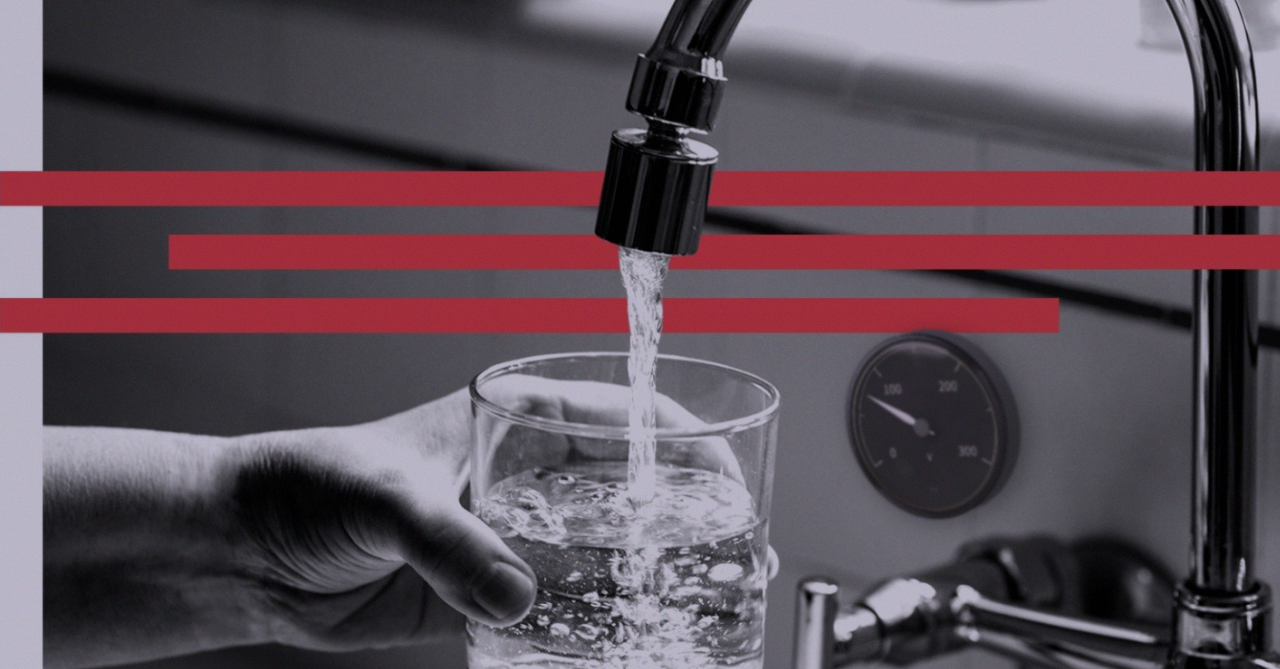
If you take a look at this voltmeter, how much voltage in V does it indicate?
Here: 75 V
